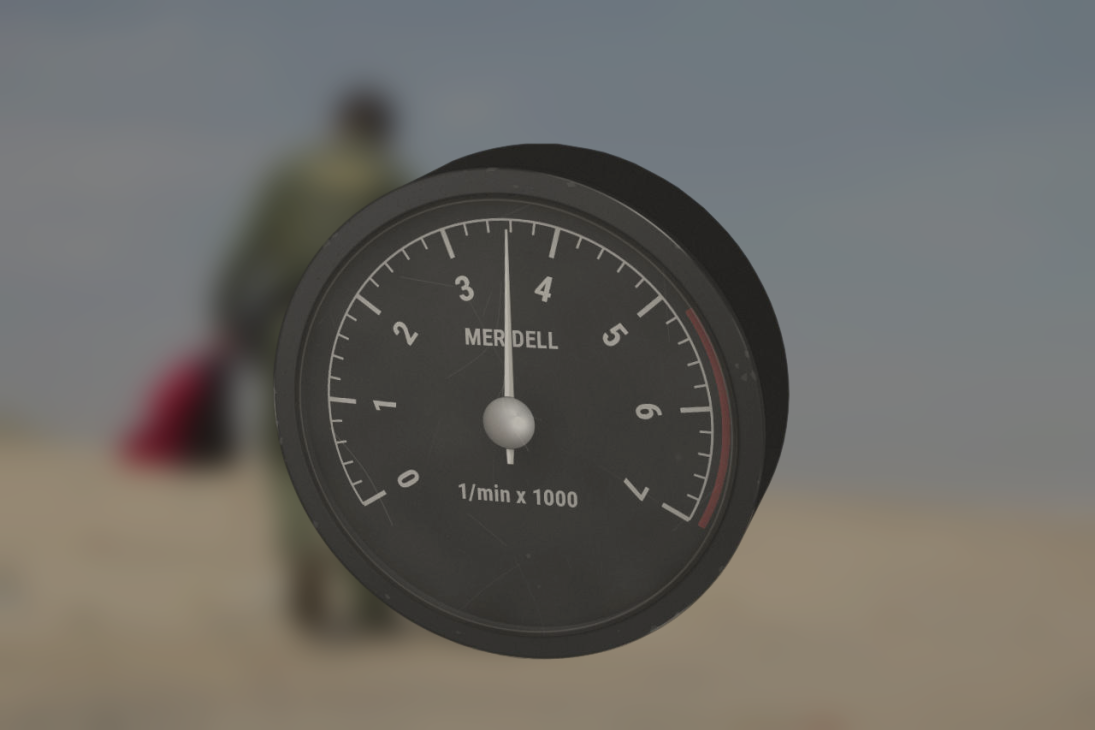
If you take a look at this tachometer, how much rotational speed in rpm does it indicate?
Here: 3600 rpm
